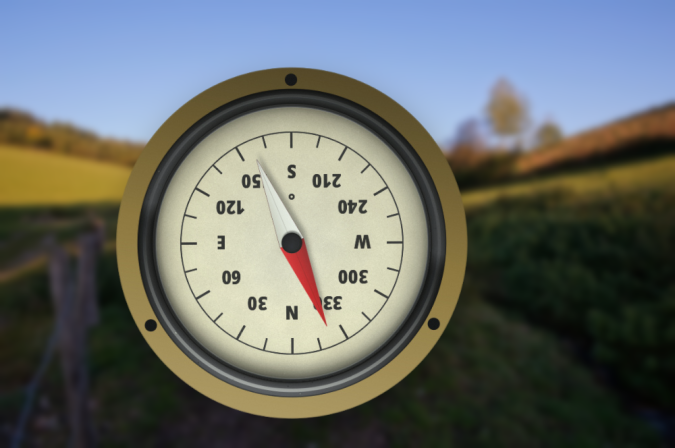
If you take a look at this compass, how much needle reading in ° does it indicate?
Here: 337.5 °
